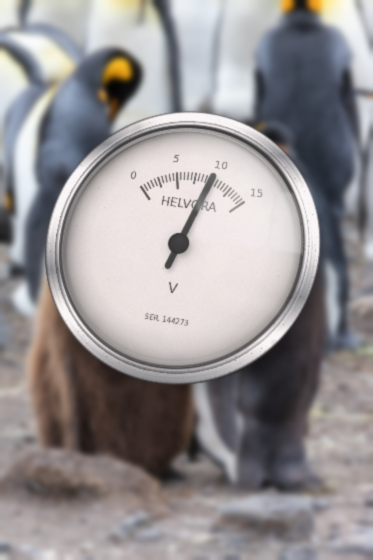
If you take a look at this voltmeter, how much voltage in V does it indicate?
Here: 10 V
